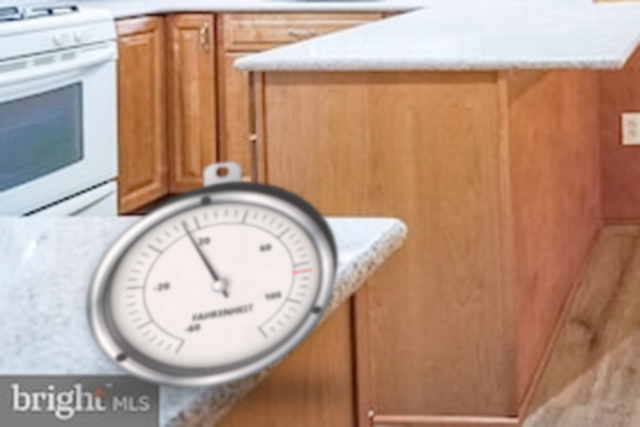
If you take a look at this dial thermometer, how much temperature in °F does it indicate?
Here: 16 °F
